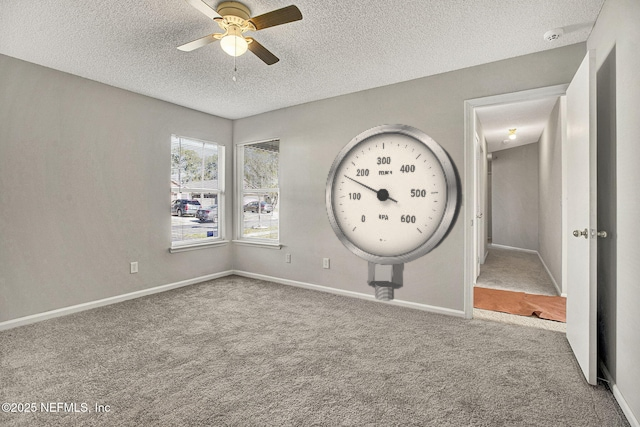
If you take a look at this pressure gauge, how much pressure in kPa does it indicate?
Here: 160 kPa
